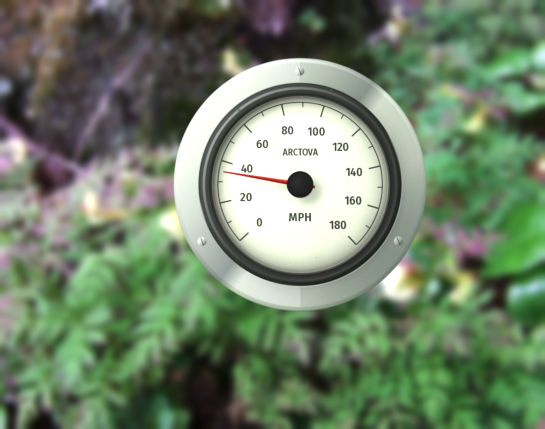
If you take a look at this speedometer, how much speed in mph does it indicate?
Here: 35 mph
